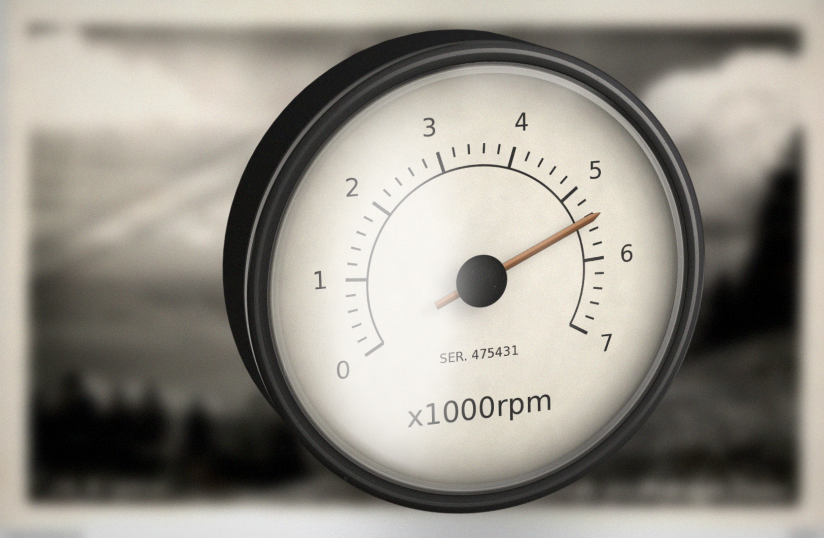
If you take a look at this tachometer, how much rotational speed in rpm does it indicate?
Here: 5400 rpm
